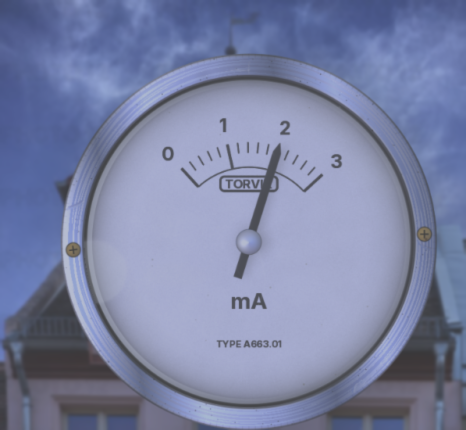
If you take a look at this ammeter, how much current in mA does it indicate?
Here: 2 mA
